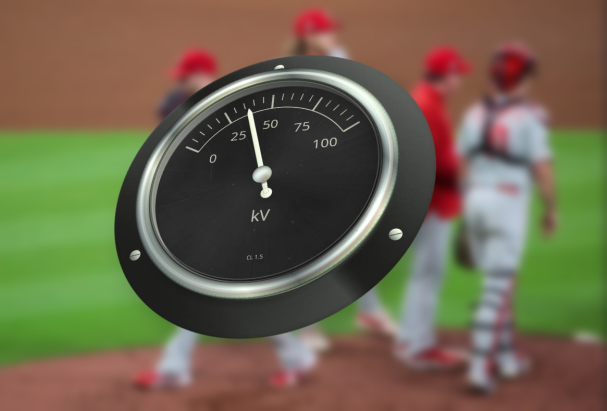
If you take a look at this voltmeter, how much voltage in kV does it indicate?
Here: 37.5 kV
